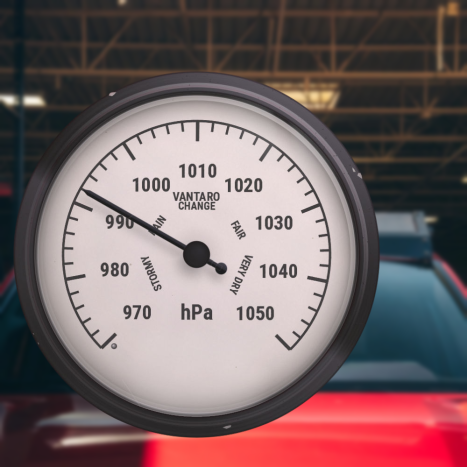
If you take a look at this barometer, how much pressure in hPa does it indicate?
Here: 992 hPa
